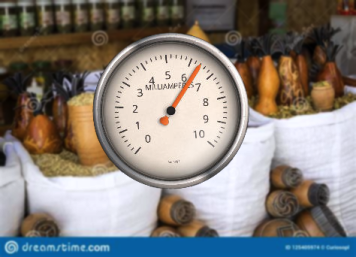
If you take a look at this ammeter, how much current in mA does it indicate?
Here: 6.4 mA
